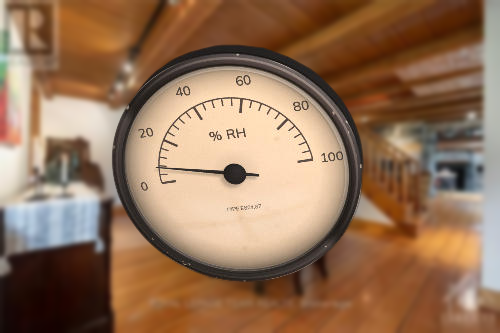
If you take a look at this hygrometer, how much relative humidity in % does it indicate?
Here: 8 %
